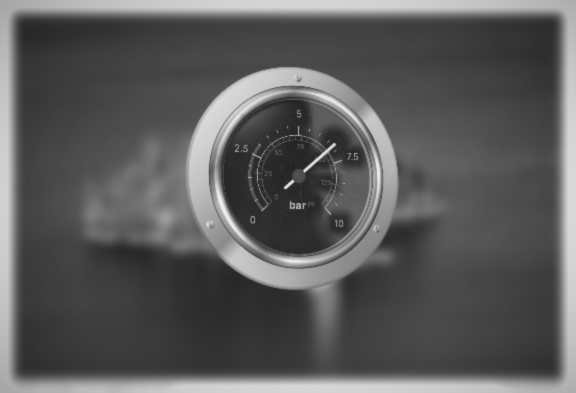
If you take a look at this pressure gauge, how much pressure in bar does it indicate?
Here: 6.75 bar
